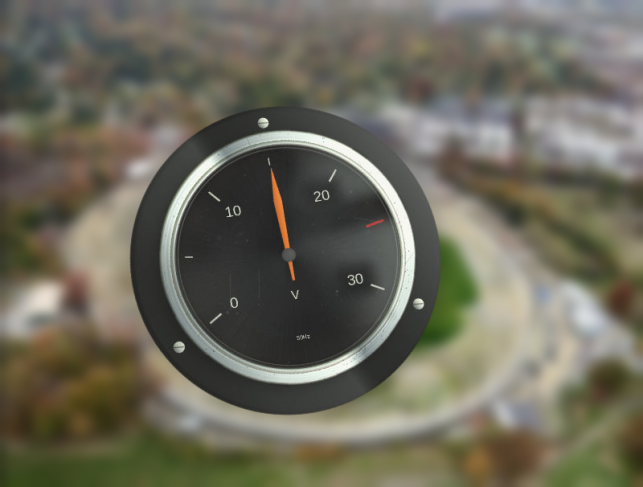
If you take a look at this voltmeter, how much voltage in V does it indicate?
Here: 15 V
